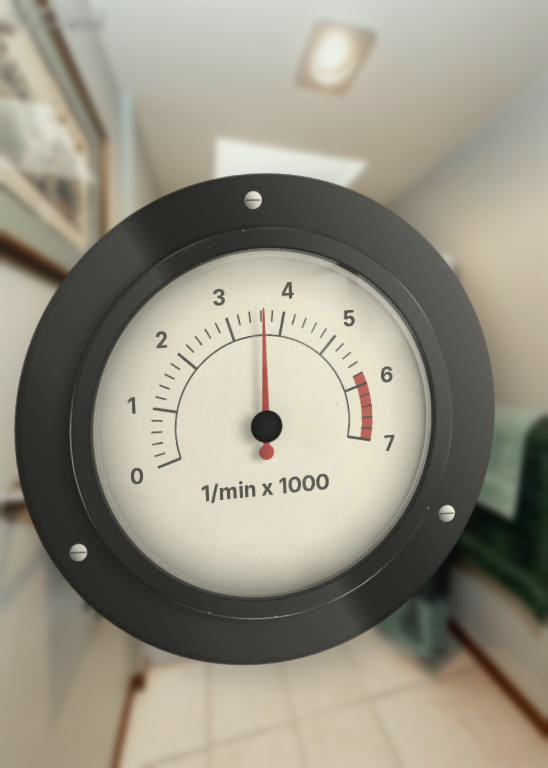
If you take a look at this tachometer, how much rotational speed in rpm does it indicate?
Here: 3600 rpm
